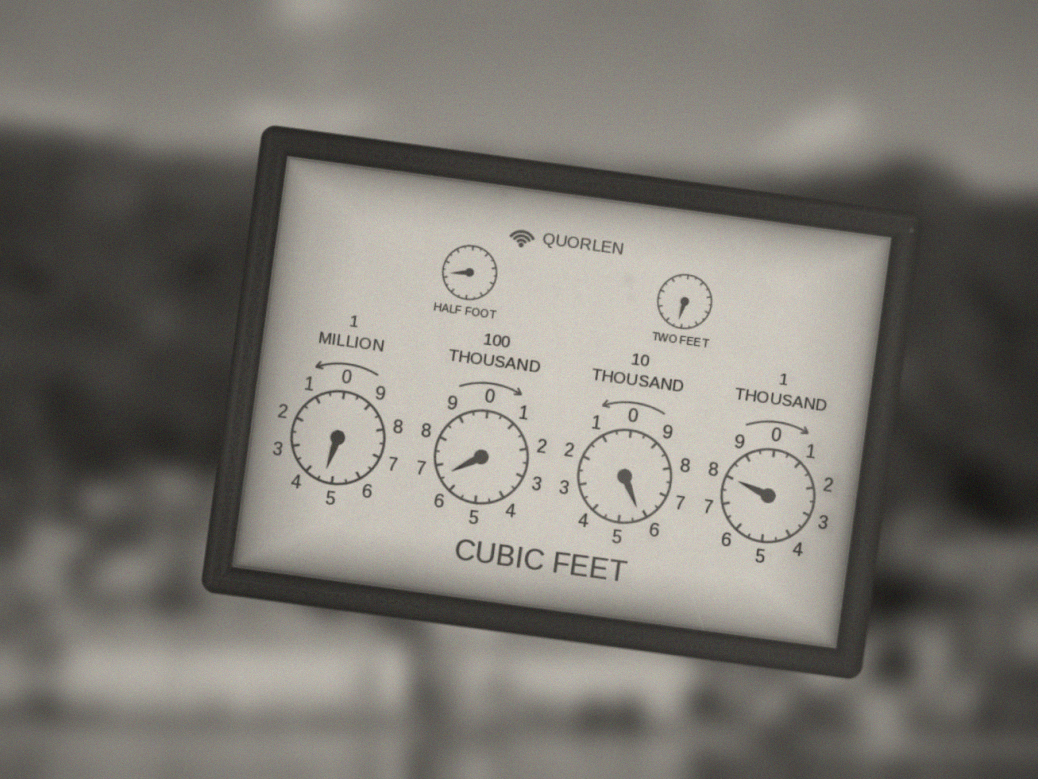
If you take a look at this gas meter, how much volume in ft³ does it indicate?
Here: 465800 ft³
